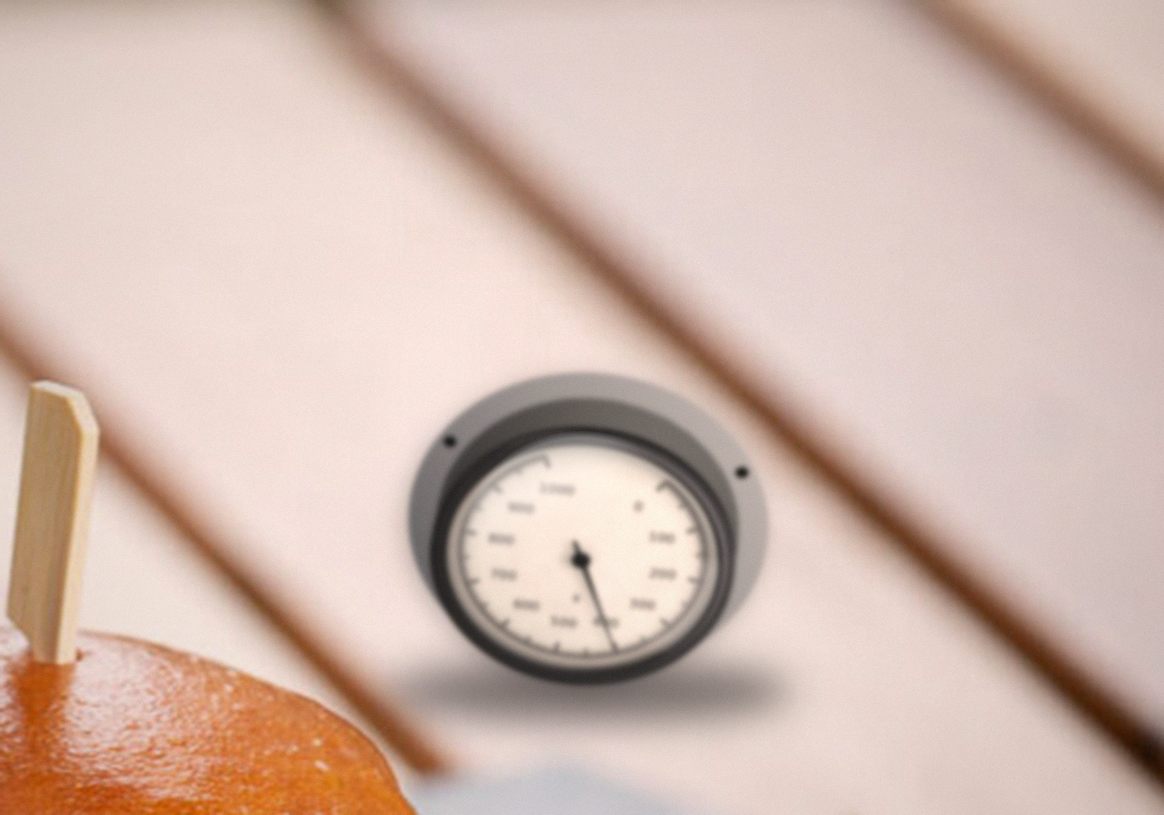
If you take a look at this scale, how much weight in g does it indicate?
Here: 400 g
